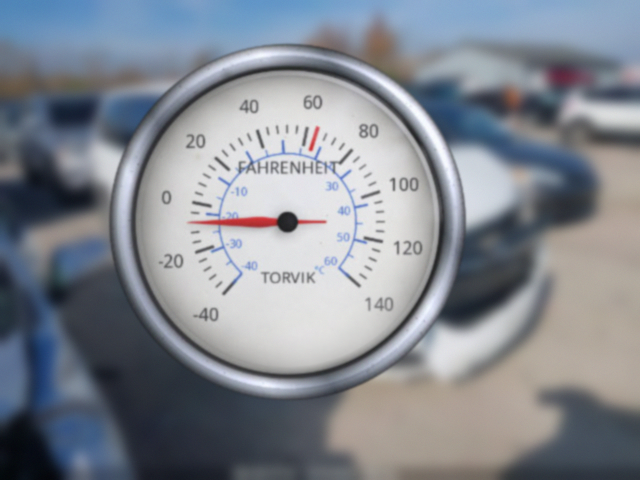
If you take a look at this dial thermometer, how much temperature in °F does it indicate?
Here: -8 °F
